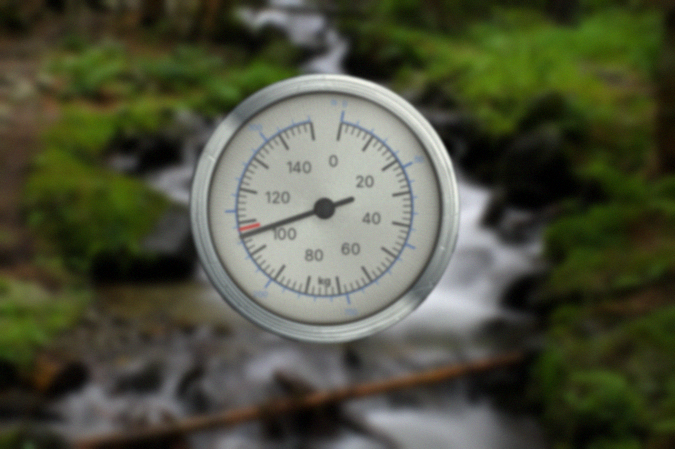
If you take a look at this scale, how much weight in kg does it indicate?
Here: 106 kg
